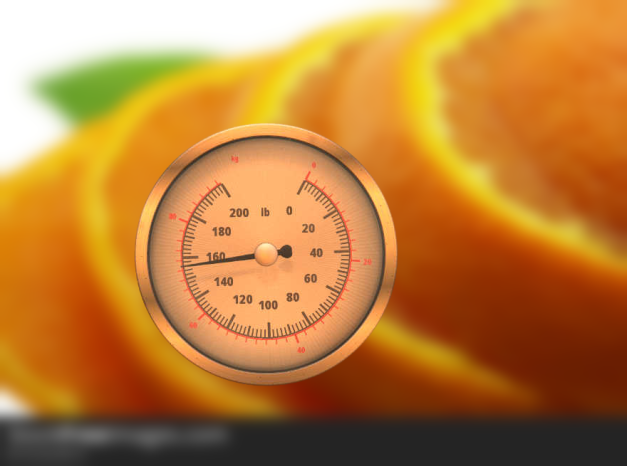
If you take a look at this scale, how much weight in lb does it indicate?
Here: 156 lb
